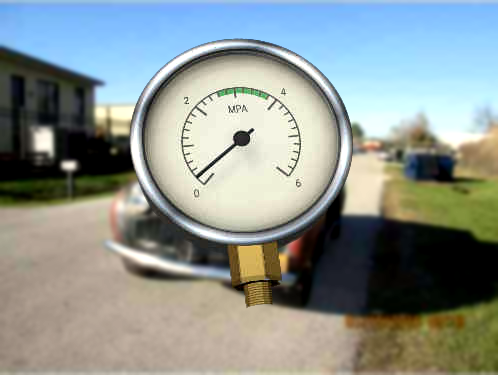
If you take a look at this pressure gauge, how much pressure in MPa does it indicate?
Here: 0.2 MPa
